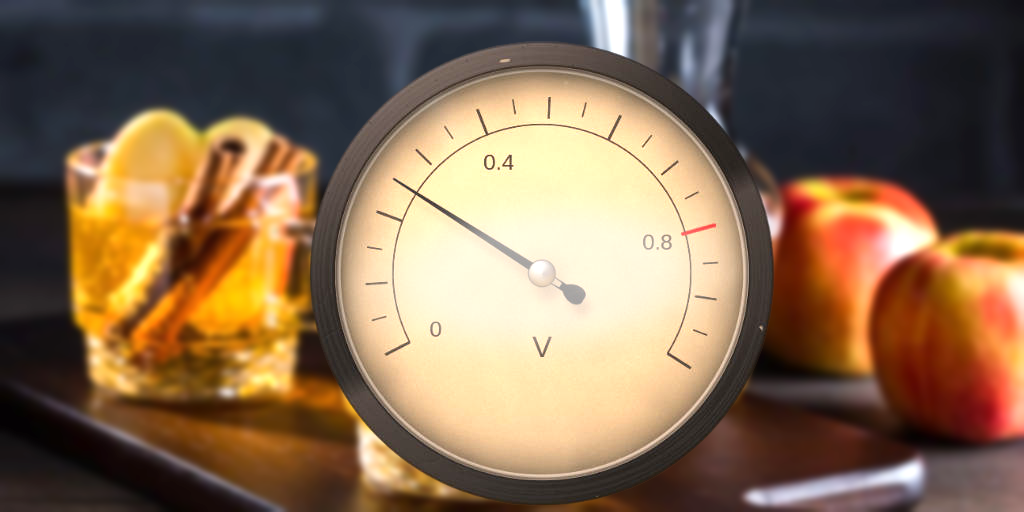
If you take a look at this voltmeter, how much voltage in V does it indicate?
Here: 0.25 V
